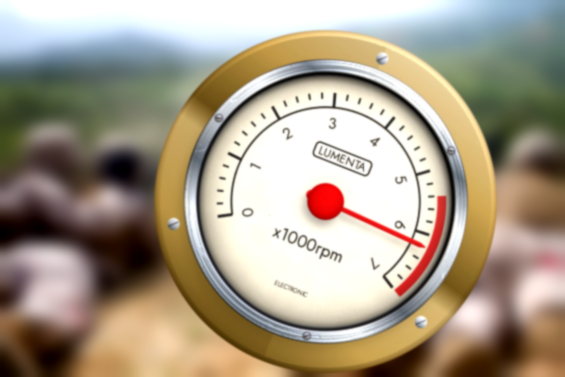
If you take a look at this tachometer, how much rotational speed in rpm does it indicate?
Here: 6200 rpm
